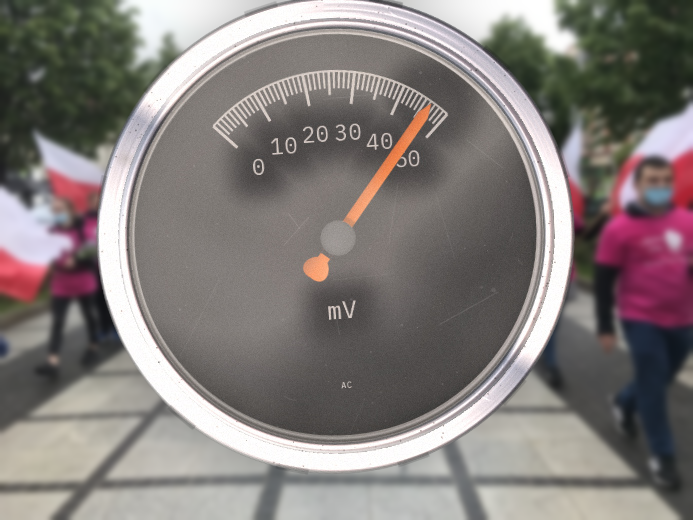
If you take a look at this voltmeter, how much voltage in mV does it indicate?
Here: 46 mV
